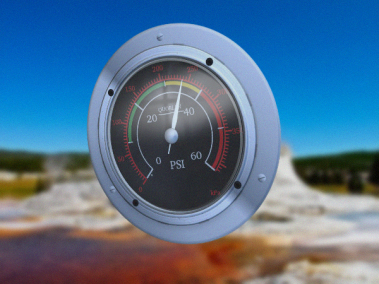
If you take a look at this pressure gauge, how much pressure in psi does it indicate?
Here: 35 psi
